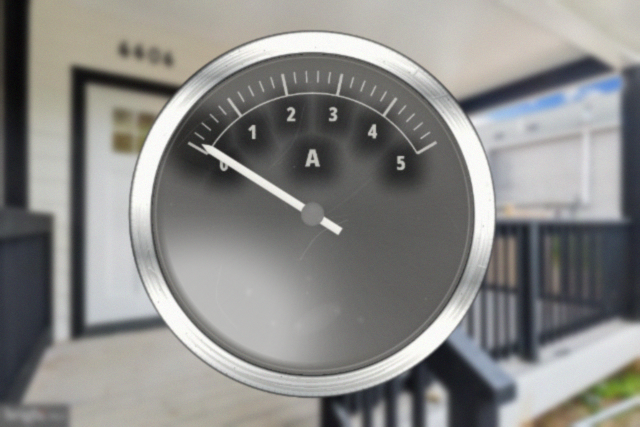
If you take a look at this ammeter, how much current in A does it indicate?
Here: 0.1 A
